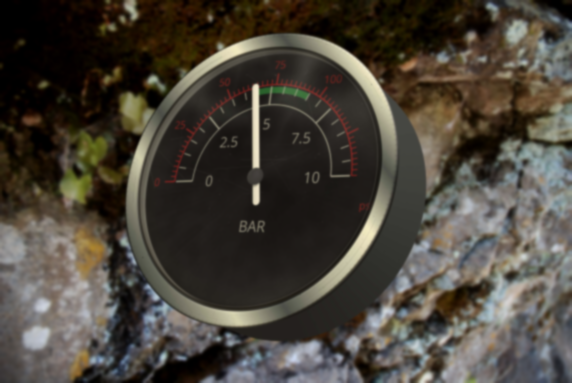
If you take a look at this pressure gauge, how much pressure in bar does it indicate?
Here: 4.5 bar
